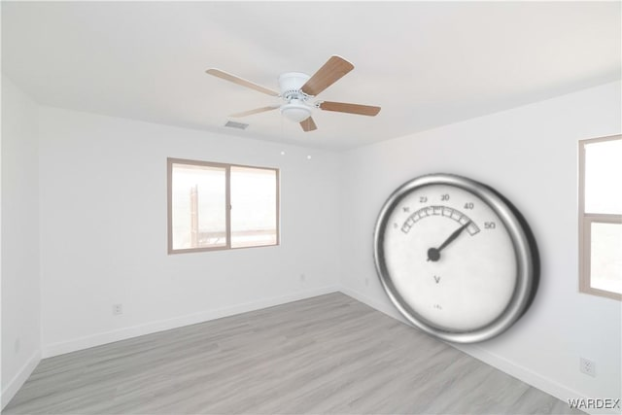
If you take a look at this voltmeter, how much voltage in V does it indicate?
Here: 45 V
